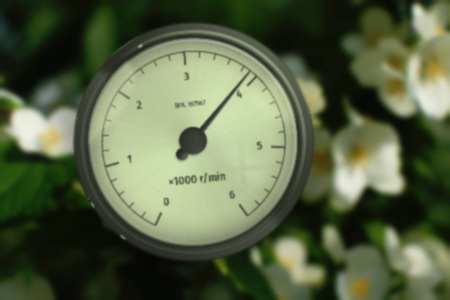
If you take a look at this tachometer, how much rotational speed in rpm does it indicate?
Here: 3900 rpm
